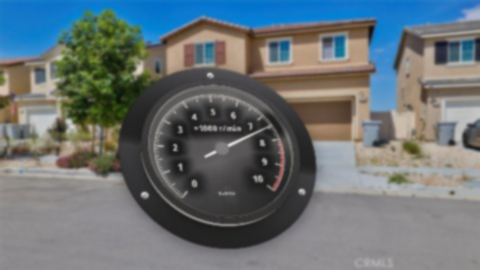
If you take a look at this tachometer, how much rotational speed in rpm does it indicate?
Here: 7500 rpm
